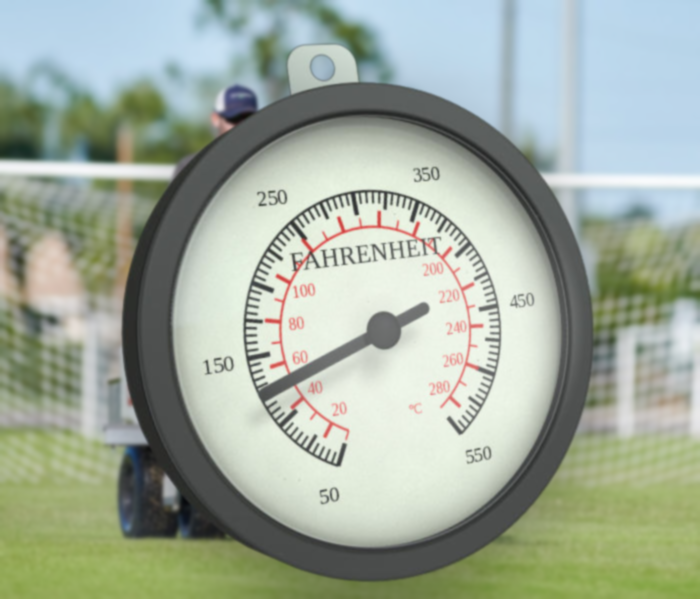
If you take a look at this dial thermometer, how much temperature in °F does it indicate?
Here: 125 °F
